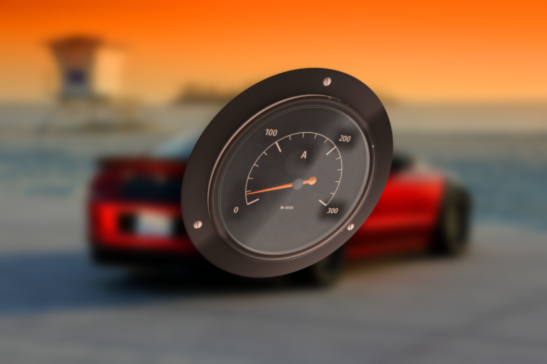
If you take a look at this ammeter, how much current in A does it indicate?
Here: 20 A
